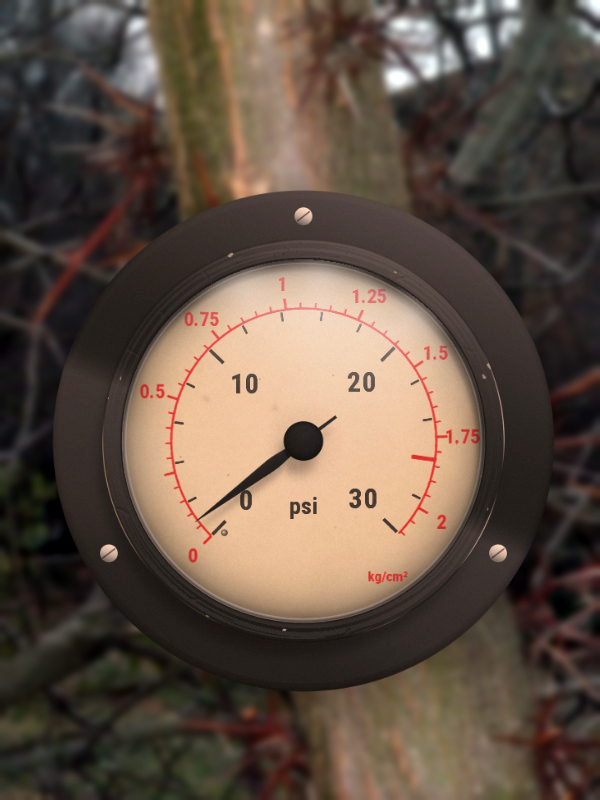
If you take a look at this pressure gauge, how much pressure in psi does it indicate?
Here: 1 psi
